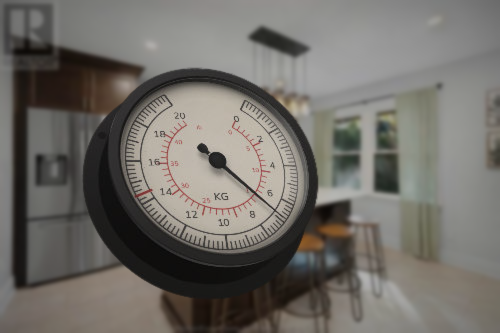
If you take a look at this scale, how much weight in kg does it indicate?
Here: 7 kg
